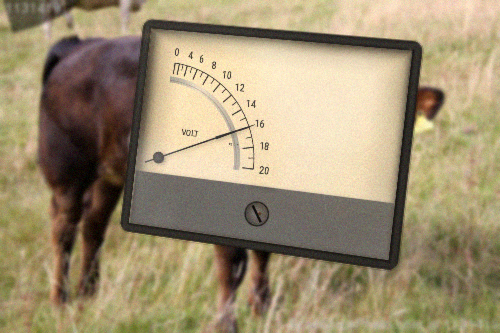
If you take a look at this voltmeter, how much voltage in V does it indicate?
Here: 16 V
